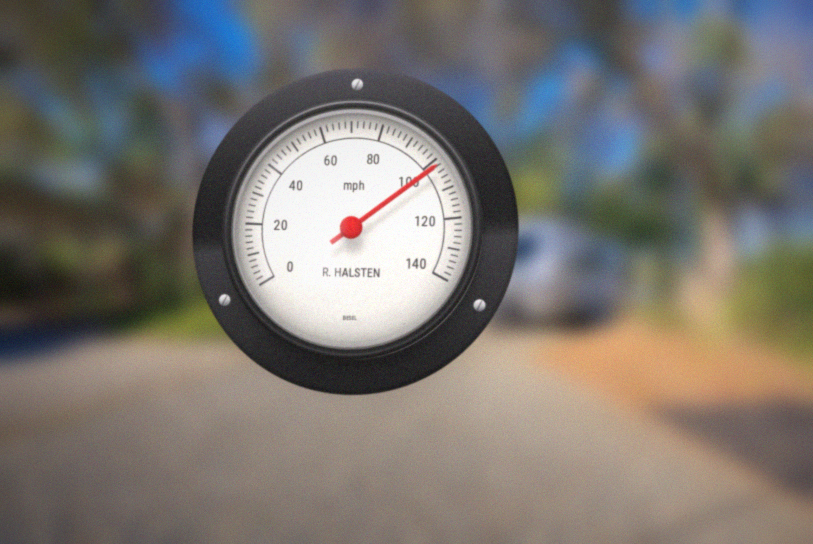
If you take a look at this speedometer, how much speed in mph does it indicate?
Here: 102 mph
